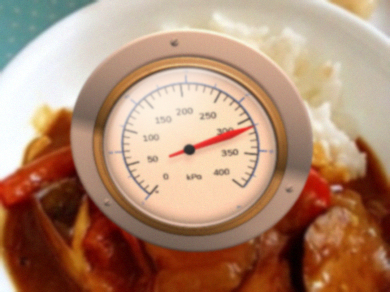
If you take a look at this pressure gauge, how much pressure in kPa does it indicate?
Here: 310 kPa
